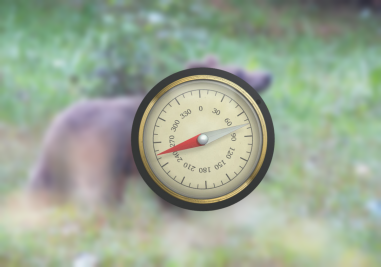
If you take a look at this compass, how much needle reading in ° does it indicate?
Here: 255 °
